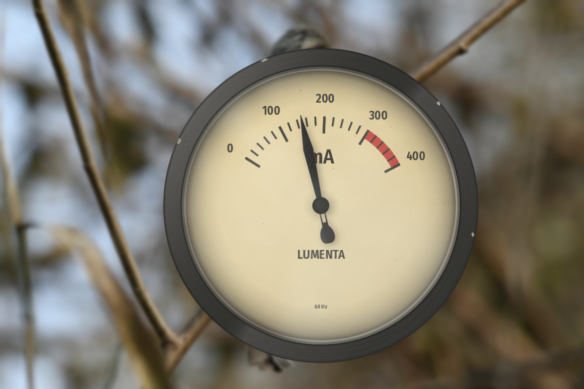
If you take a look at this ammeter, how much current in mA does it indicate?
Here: 150 mA
